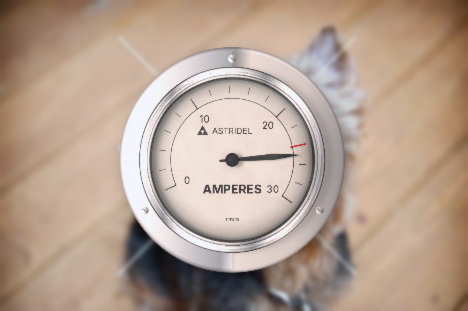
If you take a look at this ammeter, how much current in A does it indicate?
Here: 25 A
